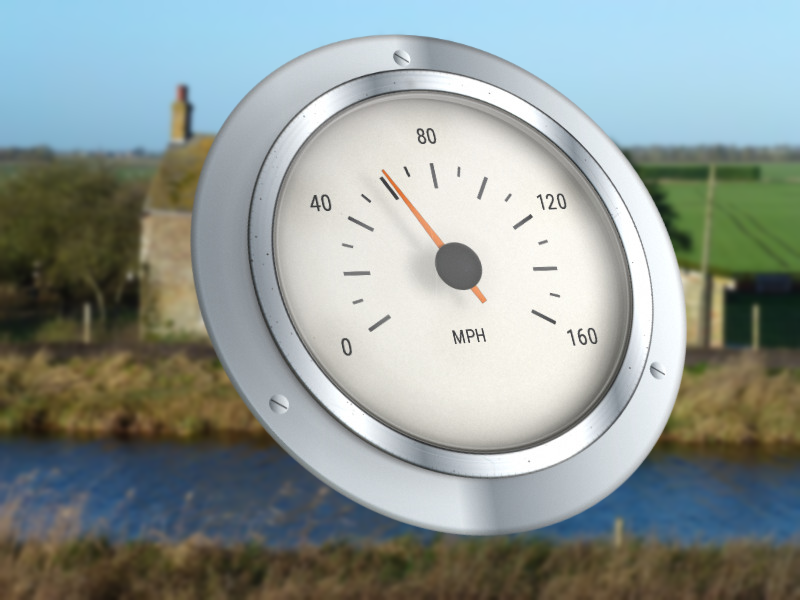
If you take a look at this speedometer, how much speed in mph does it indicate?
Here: 60 mph
